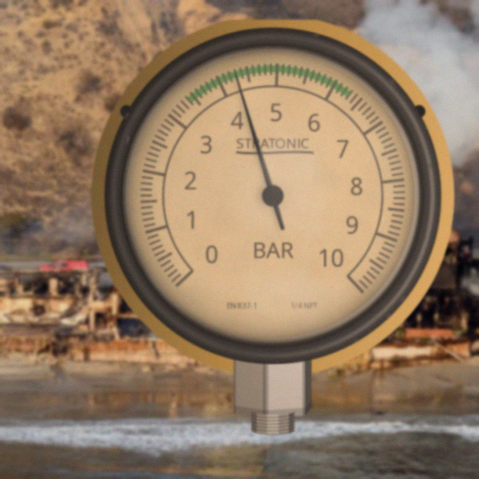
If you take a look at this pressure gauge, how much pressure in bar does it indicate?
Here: 4.3 bar
